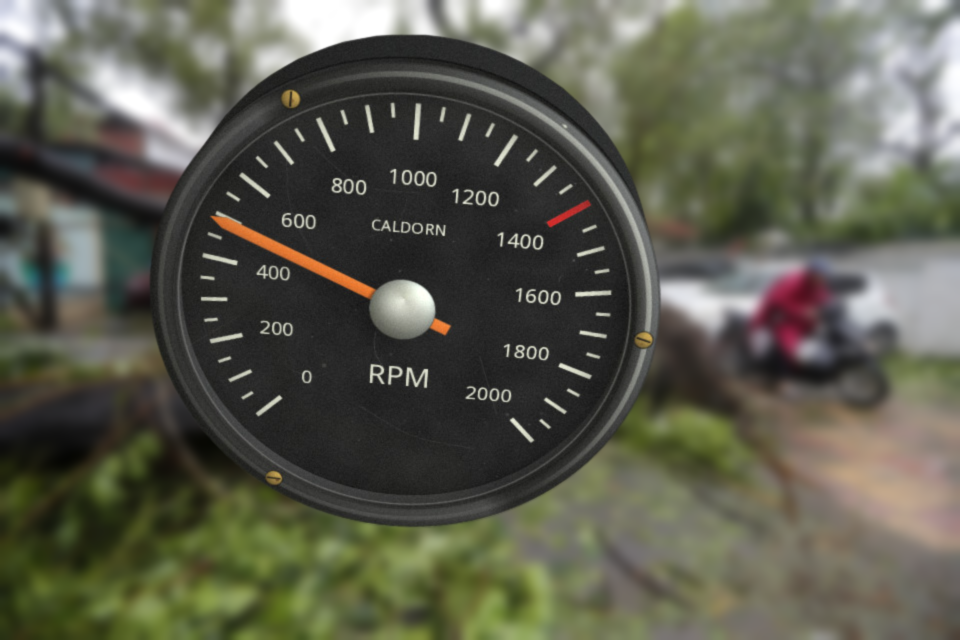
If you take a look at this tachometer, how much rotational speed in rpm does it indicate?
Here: 500 rpm
